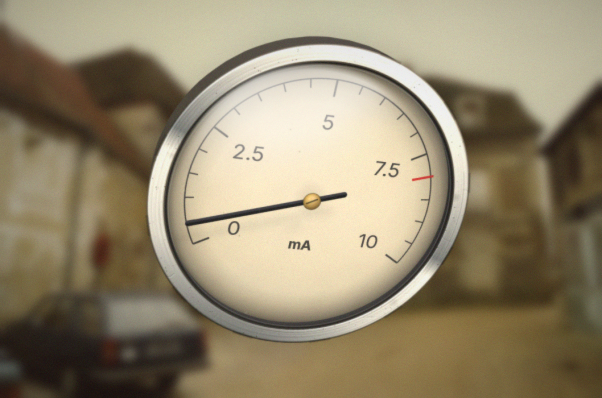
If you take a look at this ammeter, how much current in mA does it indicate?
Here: 0.5 mA
